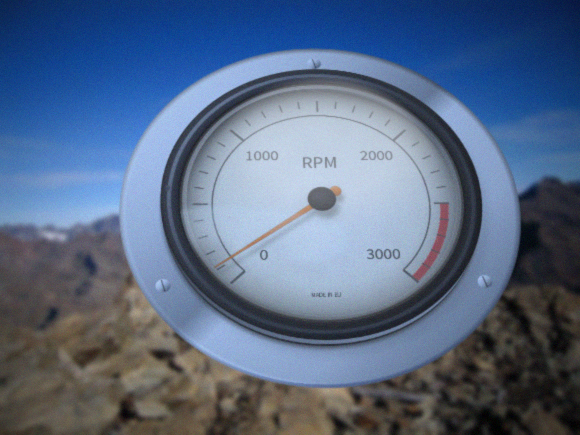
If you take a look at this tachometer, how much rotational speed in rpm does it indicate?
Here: 100 rpm
